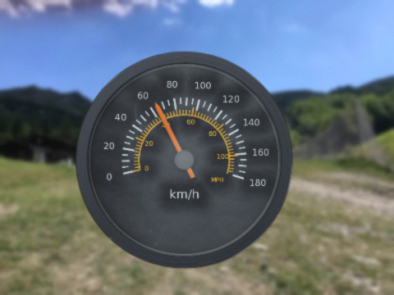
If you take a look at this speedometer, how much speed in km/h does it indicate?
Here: 65 km/h
